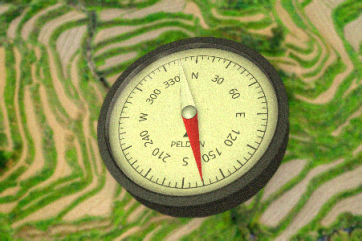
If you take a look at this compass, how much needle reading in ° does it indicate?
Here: 165 °
